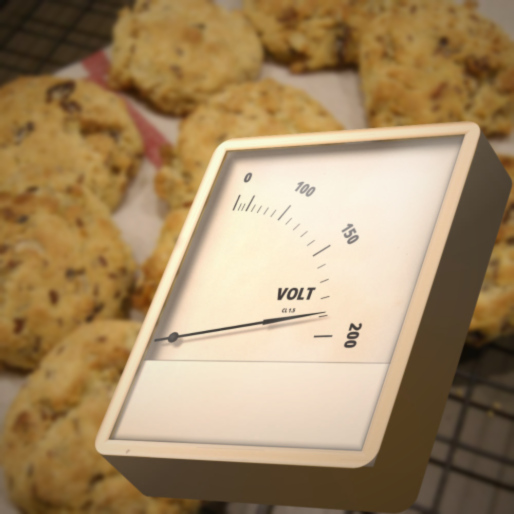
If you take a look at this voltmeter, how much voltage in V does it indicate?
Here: 190 V
